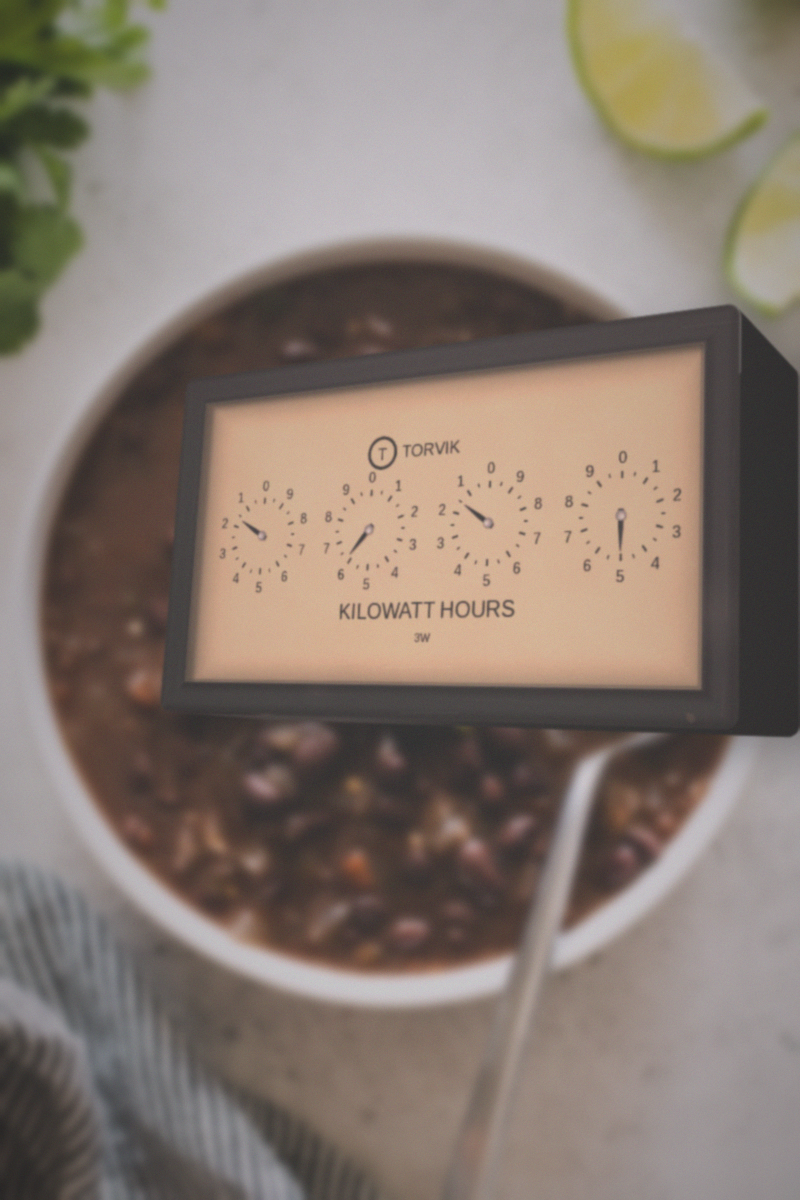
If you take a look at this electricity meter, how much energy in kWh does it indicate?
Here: 1615 kWh
